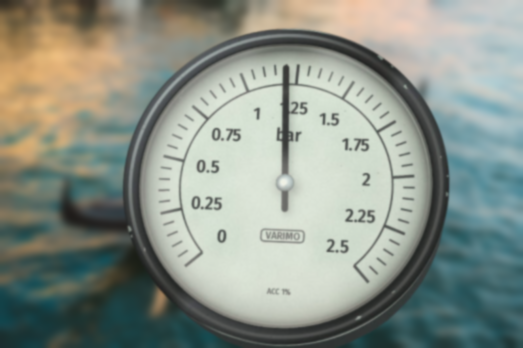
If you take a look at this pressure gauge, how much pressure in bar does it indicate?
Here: 1.2 bar
